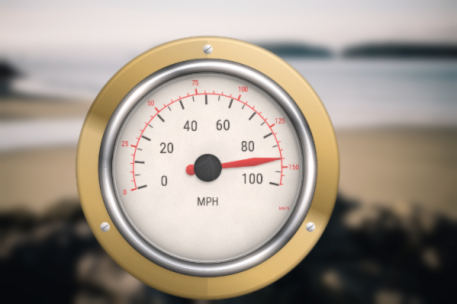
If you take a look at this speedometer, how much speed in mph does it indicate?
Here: 90 mph
